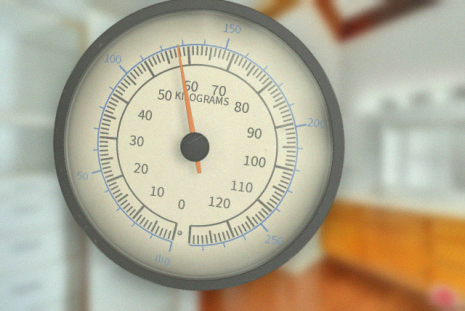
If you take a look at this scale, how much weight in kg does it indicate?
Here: 58 kg
